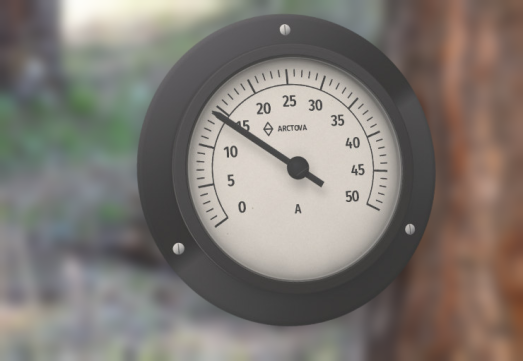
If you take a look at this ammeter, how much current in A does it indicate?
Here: 14 A
